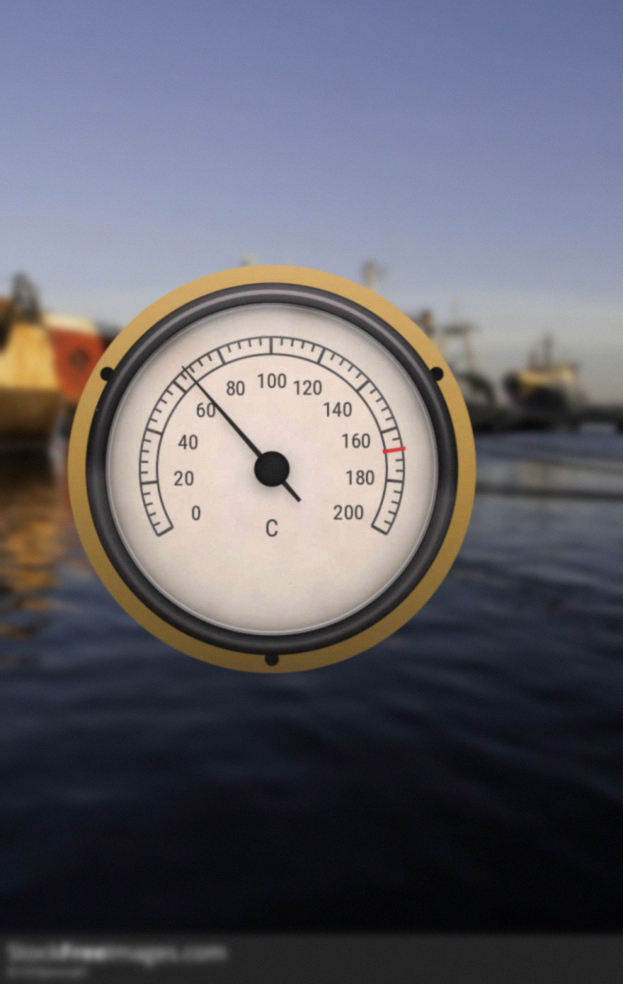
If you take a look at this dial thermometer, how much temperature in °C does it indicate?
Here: 66 °C
